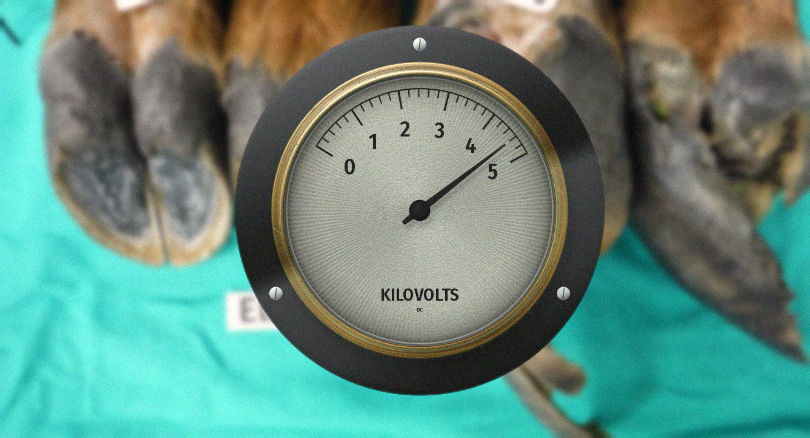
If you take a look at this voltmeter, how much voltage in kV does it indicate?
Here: 4.6 kV
